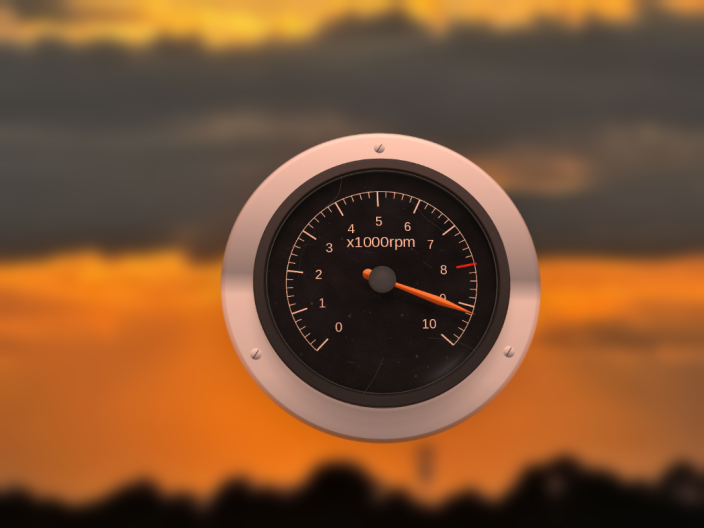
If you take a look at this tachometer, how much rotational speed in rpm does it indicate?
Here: 9200 rpm
